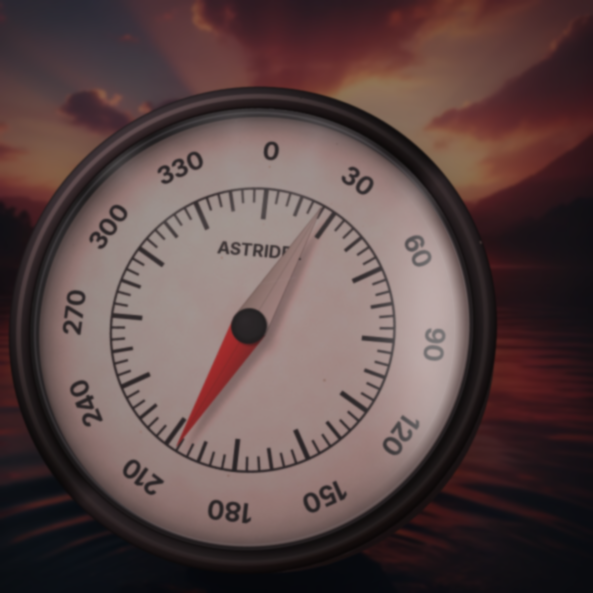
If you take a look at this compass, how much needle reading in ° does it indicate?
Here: 205 °
